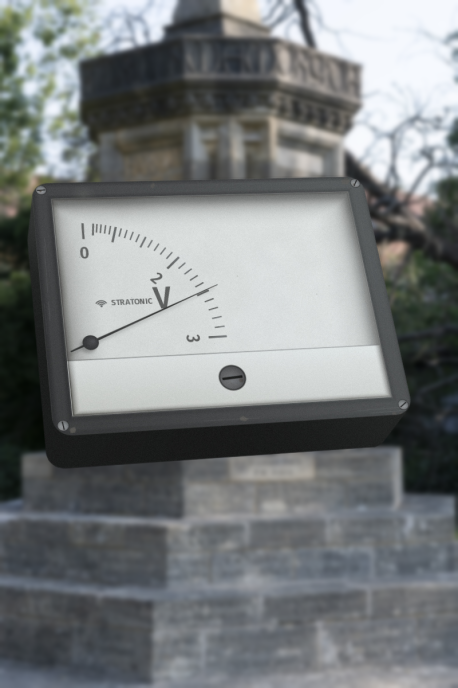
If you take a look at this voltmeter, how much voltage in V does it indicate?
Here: 2.5 V
